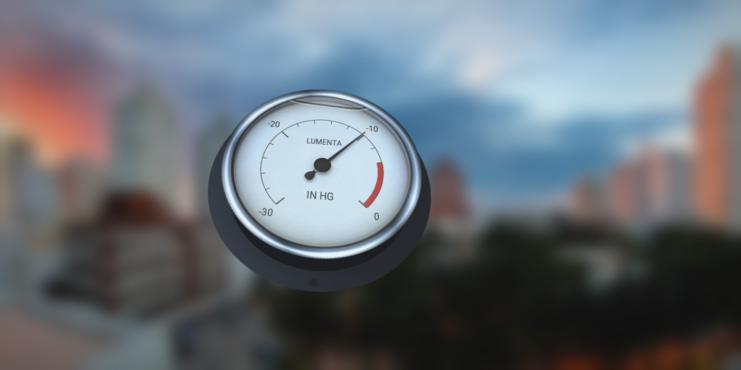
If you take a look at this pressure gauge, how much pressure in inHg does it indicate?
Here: -10 inHg
